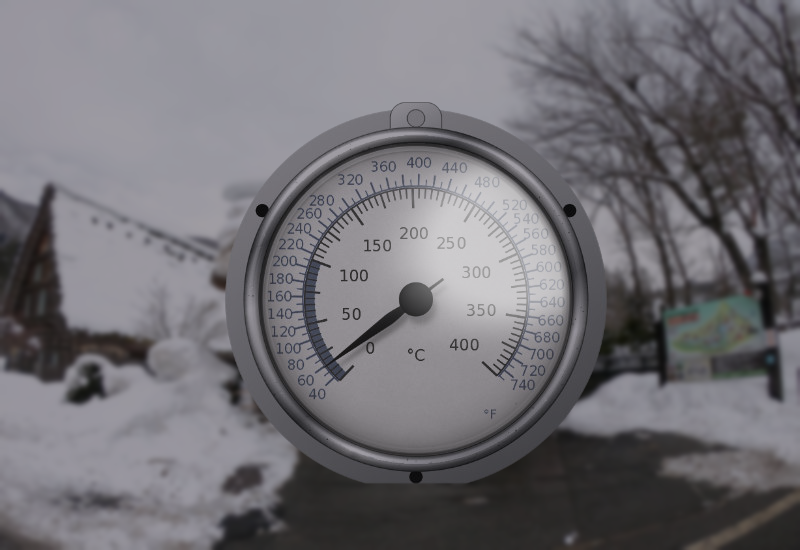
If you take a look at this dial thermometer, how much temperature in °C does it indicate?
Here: 15 °C
